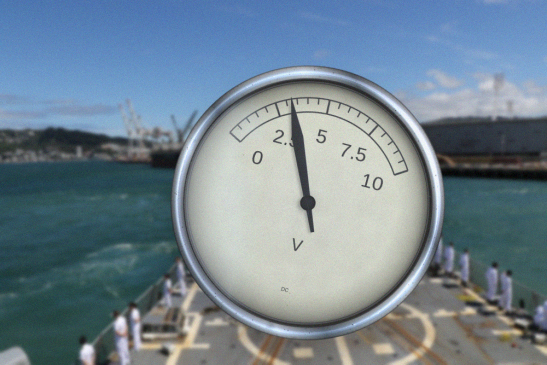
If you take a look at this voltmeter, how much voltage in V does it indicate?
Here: 3.25 V
